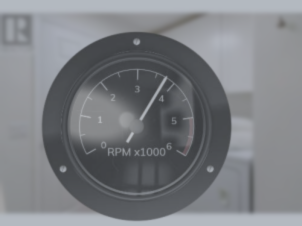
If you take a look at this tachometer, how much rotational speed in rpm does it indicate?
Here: 3750 rpm
